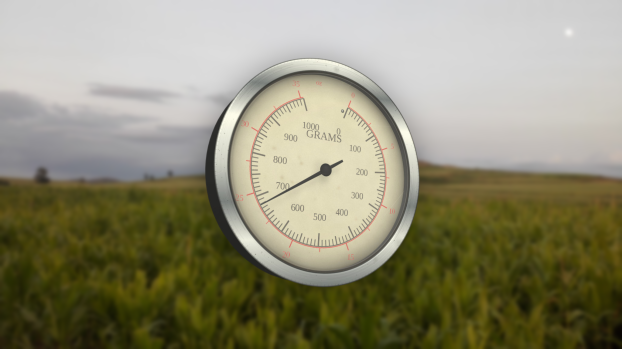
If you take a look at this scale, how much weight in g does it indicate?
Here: 680 g
